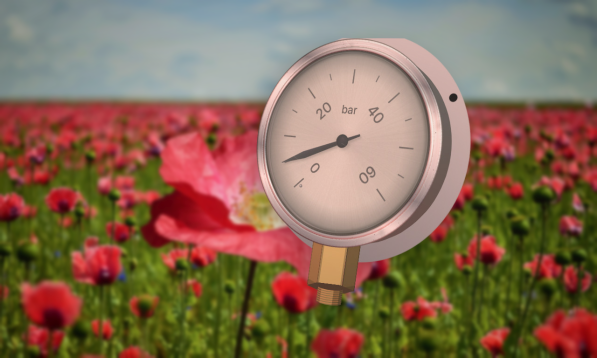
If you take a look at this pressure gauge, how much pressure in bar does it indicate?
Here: 5 bar
